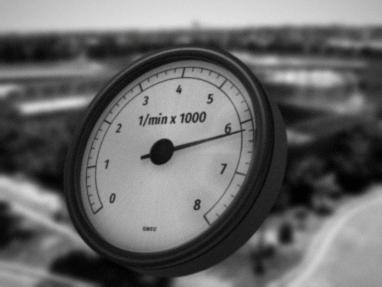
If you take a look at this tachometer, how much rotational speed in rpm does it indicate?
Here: 6200 rpm
